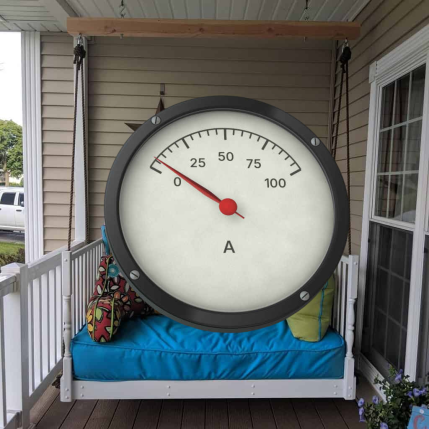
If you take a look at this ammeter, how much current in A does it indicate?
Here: 5 A
